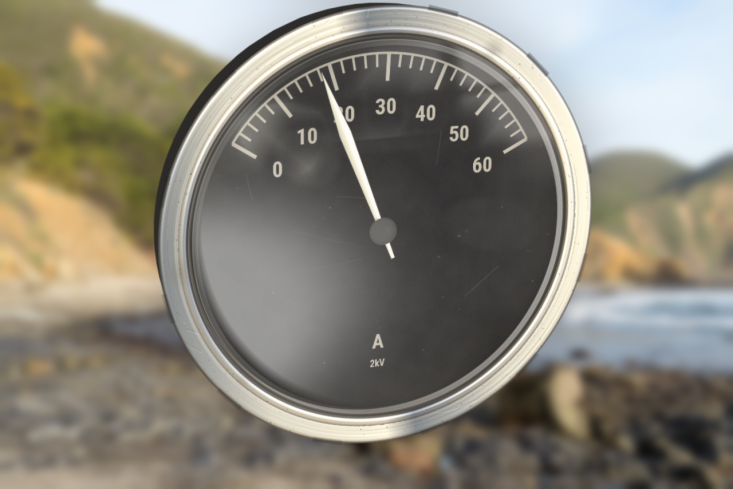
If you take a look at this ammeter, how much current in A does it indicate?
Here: 18 A
